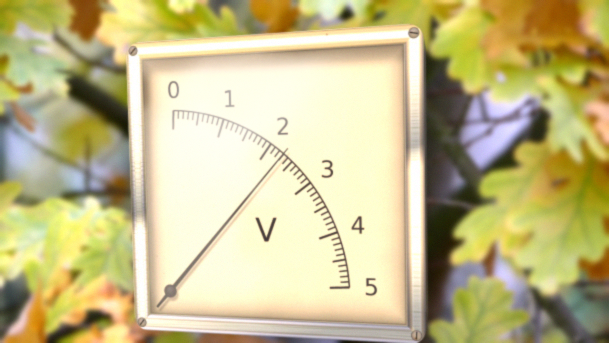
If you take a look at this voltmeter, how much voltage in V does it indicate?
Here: 2.3 V
